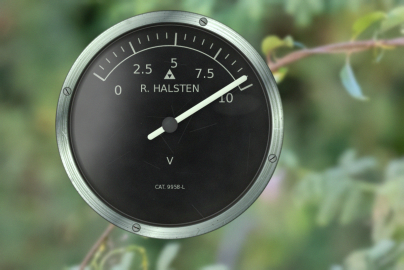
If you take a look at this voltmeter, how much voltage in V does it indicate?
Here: 9.5 V
